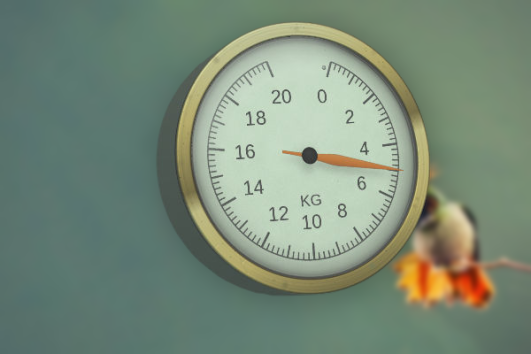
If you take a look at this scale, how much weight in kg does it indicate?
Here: 5 kg
